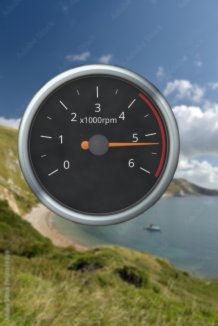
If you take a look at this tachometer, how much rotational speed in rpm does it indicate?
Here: 5250 rpm
